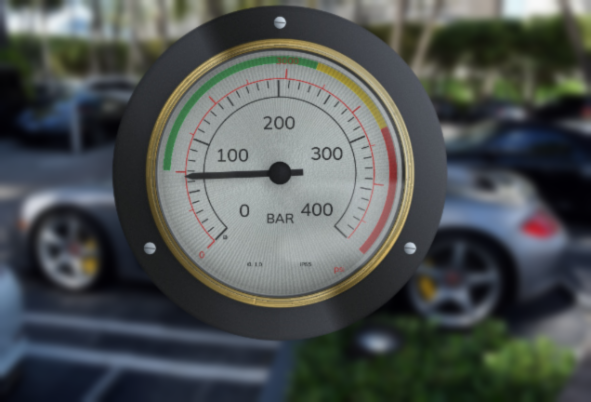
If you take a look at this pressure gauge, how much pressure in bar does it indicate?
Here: 65 bar
